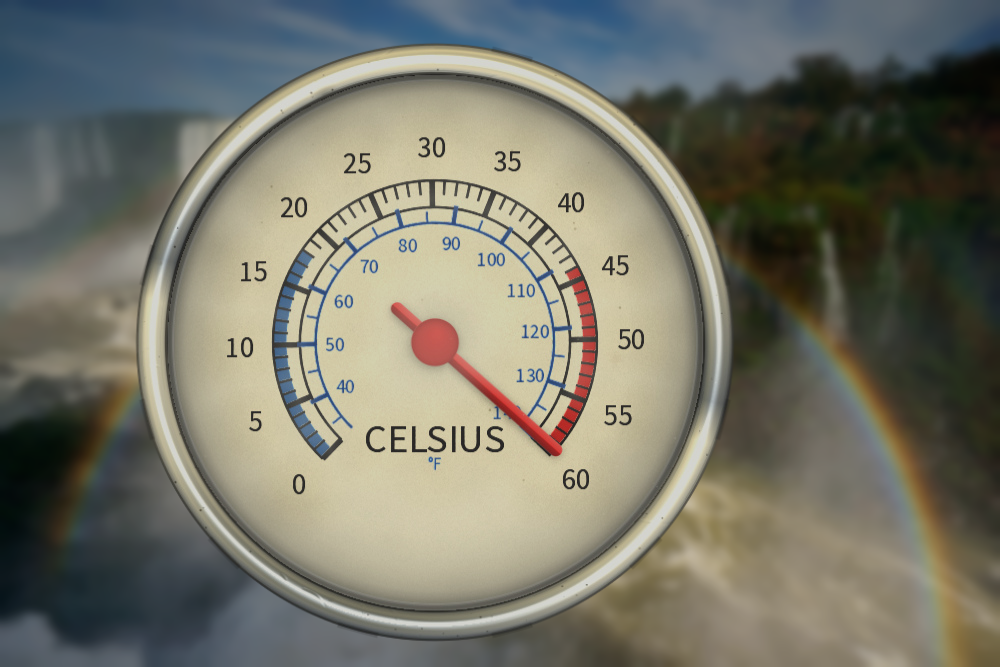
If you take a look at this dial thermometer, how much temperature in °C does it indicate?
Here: 59.5 °C
